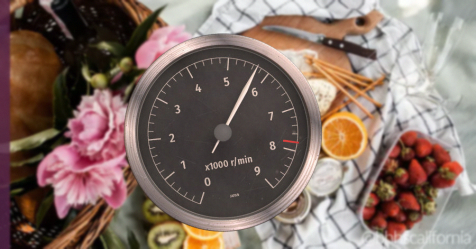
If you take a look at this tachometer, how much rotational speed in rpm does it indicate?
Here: 5700 rpm
